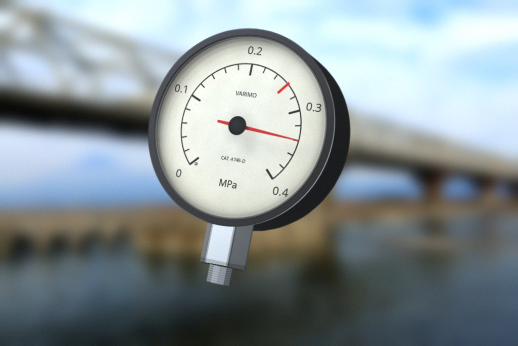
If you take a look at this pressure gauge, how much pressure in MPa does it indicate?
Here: 0.34 MPa
